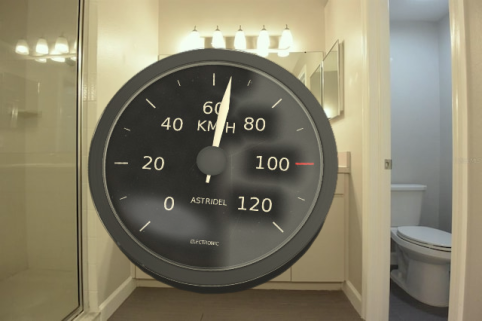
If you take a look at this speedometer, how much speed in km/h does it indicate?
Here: 65 km/h
